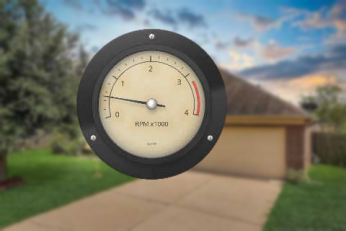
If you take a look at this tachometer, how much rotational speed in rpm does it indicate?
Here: 500 rpm
